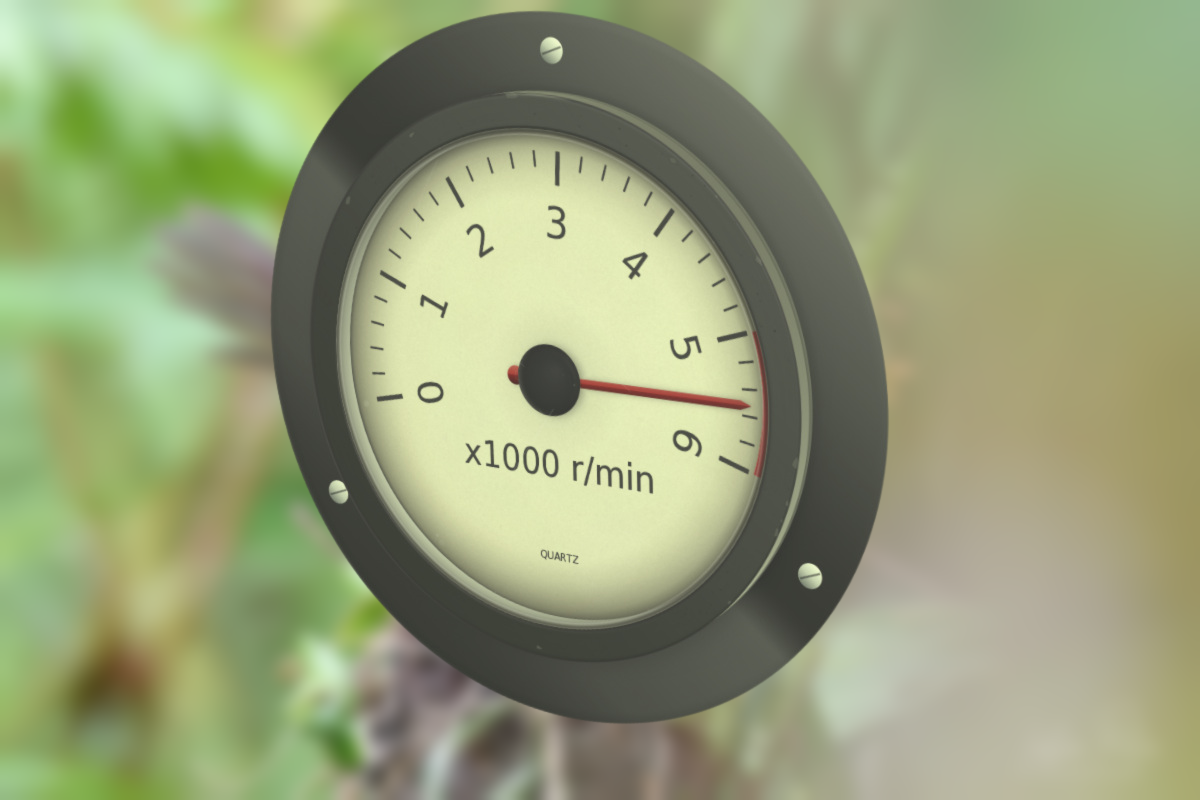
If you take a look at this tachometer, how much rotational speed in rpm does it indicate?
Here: 5500 rpm
